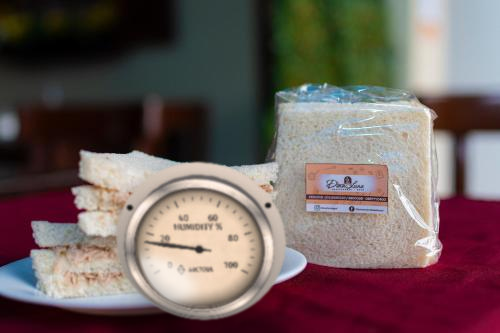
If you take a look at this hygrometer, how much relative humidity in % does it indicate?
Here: 16 %
